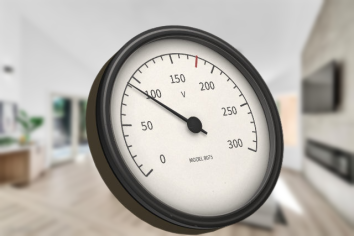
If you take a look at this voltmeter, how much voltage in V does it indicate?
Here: 90 V
